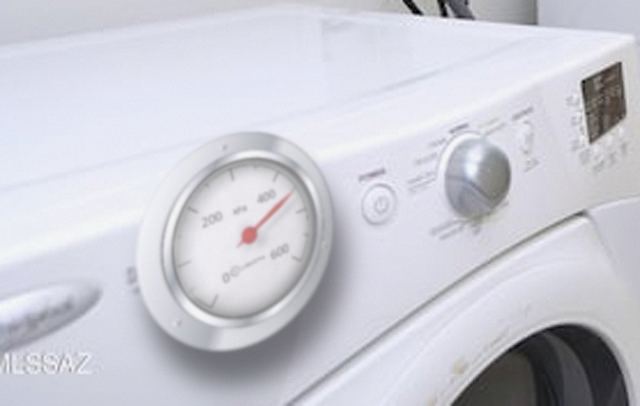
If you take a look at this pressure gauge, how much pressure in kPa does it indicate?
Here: 450 kPa
